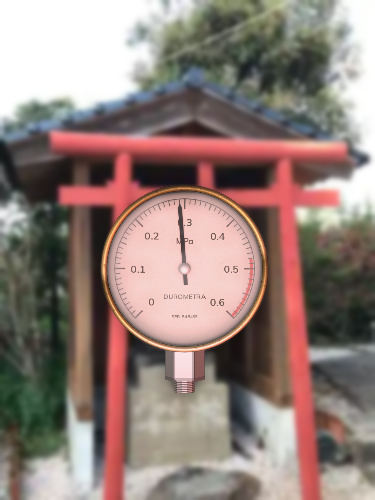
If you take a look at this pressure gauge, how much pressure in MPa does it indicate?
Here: 0.29 MPa
